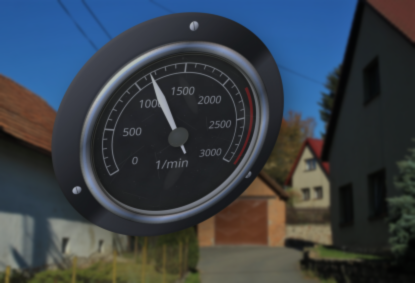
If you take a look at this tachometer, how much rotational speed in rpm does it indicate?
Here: 1150 rpm
